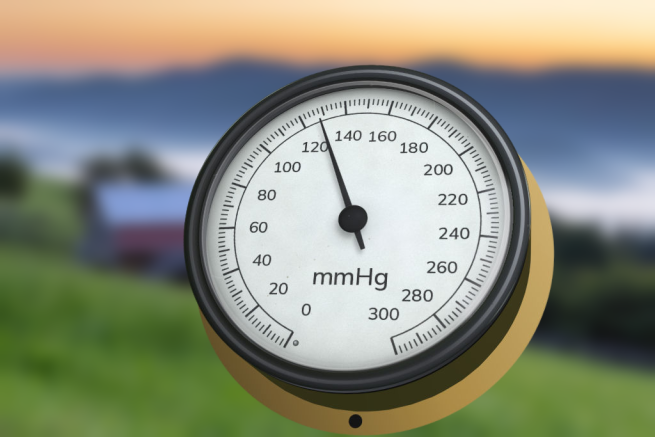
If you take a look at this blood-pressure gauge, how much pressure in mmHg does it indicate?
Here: 128 mmHg
